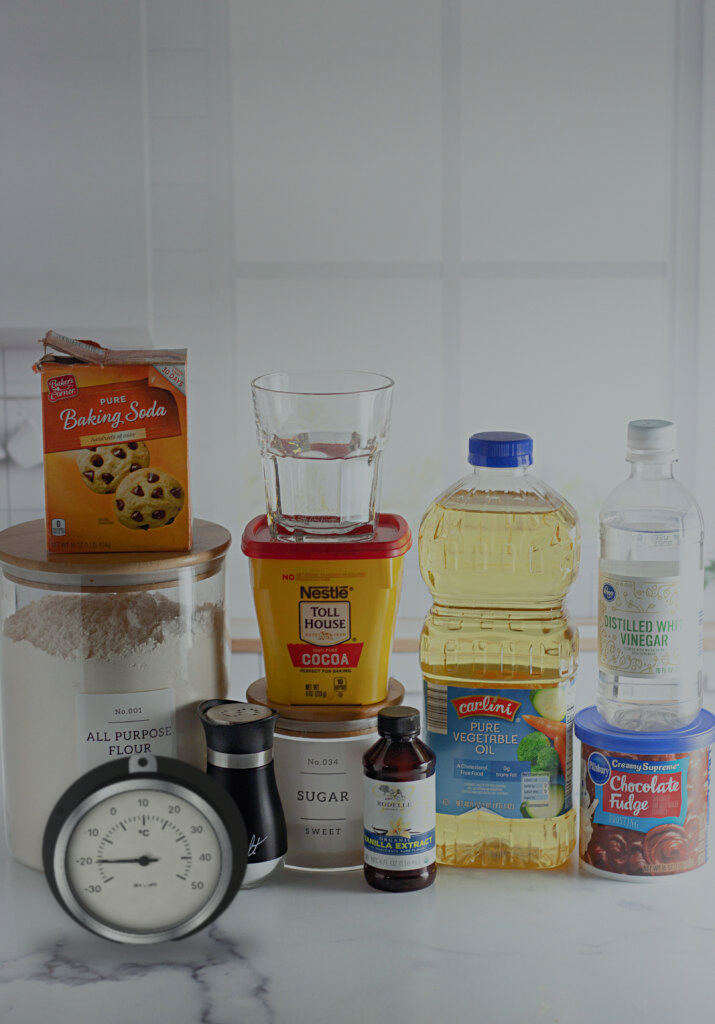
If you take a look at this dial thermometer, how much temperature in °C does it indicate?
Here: -20 °C
